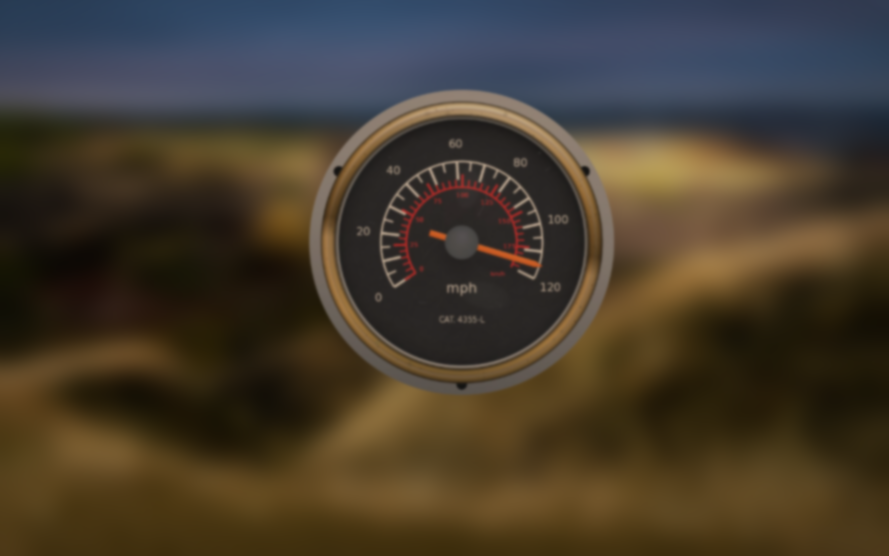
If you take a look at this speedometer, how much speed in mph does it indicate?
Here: 115 mph
